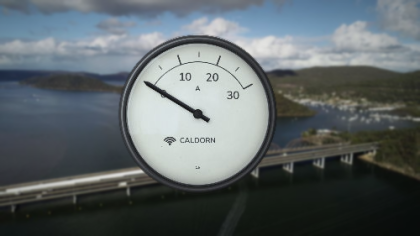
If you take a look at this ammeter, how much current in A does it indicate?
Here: 0 A
